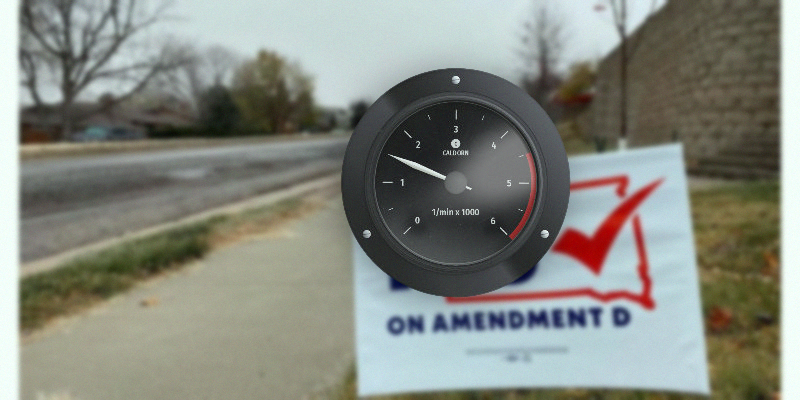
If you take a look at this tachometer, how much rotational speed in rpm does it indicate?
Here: 1500 rpm
